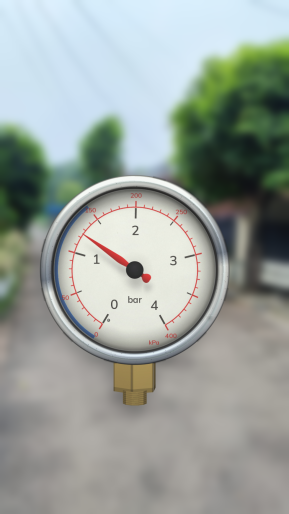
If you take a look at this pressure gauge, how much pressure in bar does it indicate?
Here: 1.25 bar
